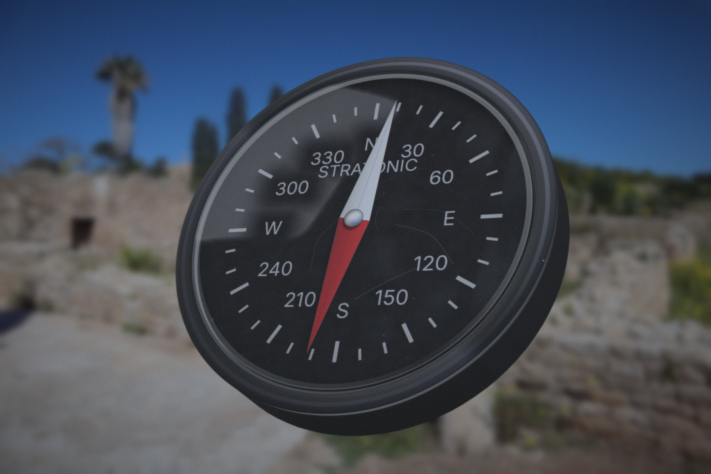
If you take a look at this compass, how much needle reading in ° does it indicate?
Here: 190 °
